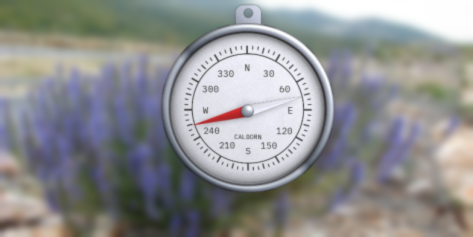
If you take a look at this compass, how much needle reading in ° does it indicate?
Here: 255 °
